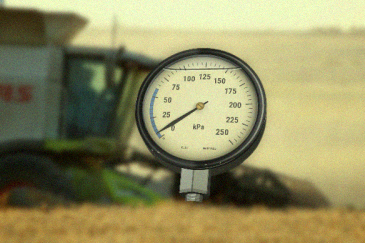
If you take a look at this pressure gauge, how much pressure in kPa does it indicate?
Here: 5 kPa
